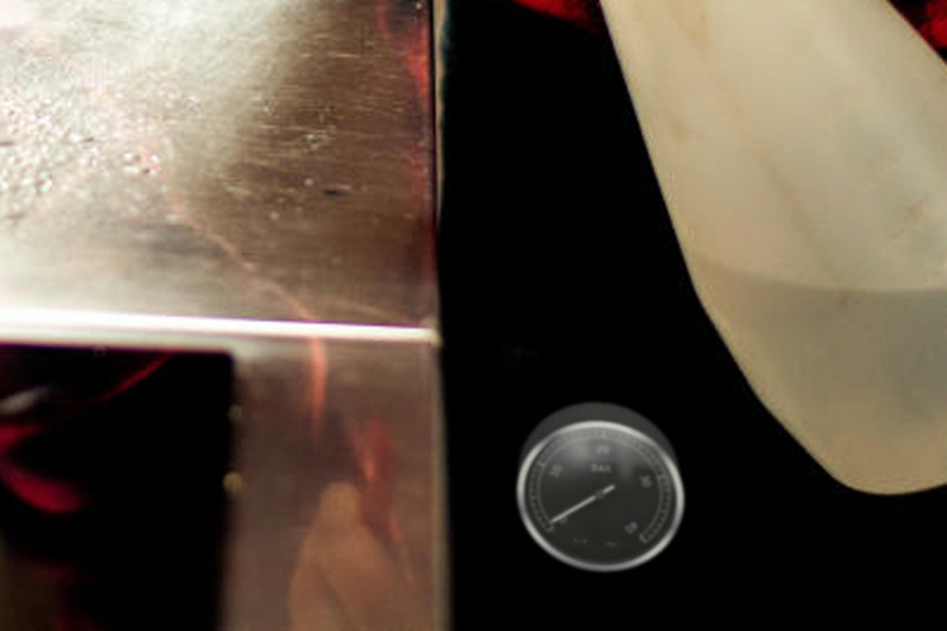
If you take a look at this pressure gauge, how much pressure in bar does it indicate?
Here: 1 bar
